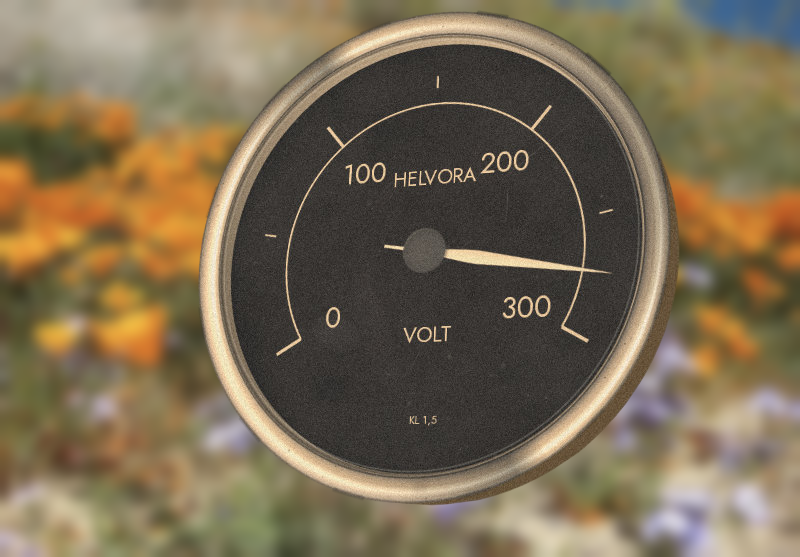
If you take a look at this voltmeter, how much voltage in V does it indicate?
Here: 275 V
